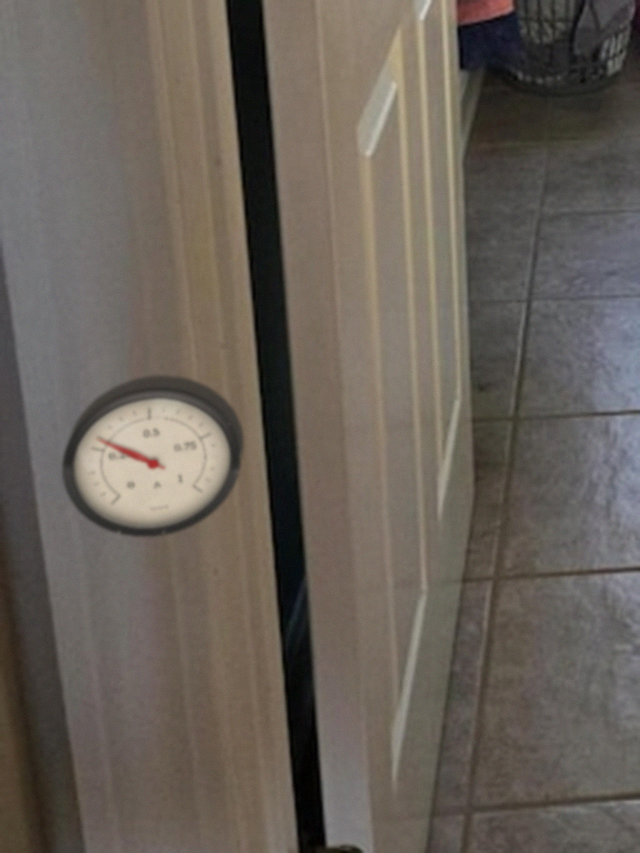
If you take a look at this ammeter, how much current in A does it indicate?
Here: 0.3 A
